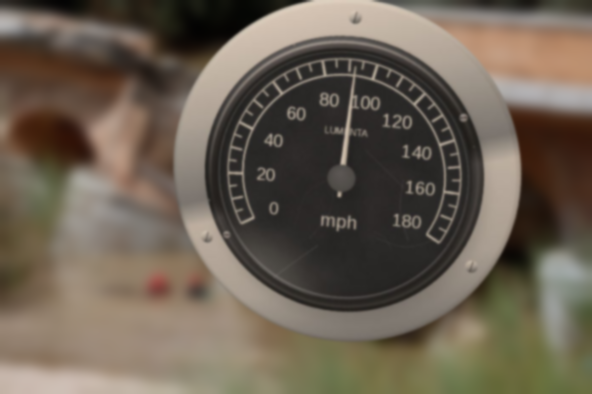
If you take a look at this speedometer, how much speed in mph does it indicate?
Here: 92.5 mph
